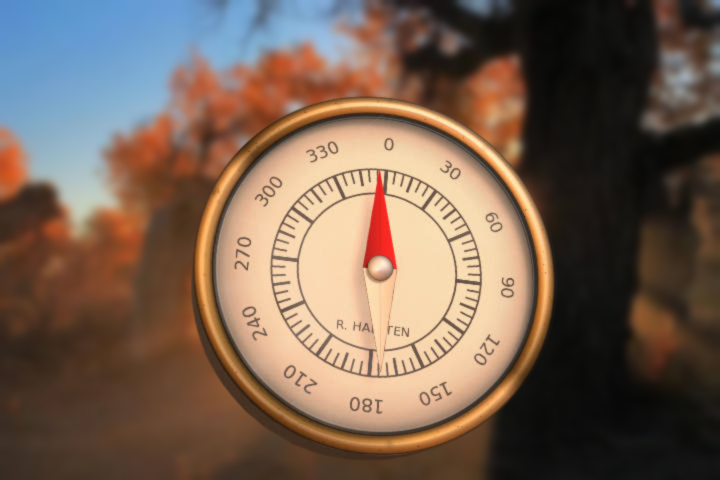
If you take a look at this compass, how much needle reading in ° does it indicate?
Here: 355 °
